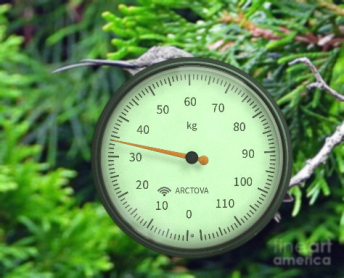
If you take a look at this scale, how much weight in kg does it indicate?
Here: 34 kg
